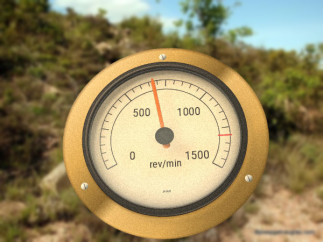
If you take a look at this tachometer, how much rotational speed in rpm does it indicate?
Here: 675 rpm
